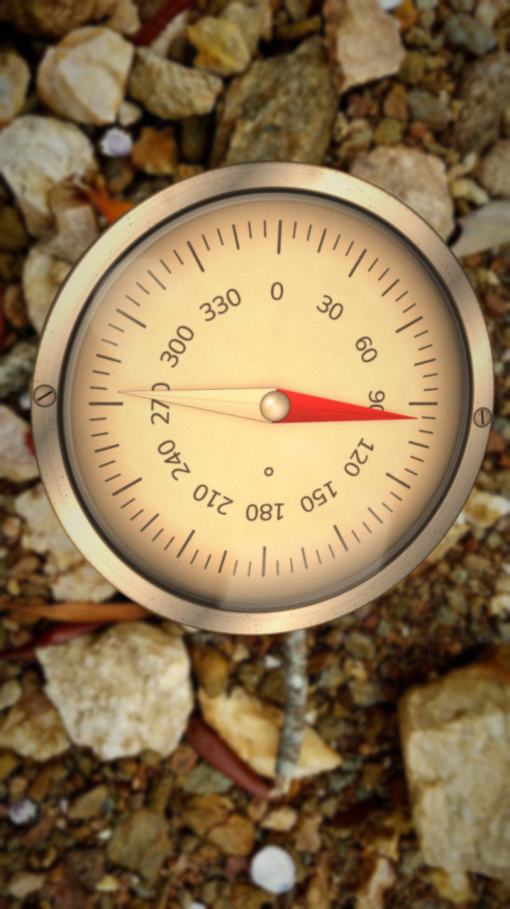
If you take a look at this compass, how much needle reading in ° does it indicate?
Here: 95 °
